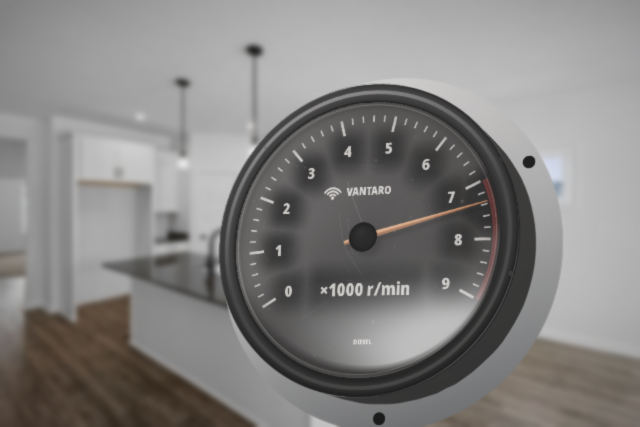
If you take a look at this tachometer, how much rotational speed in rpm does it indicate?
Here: 7400 rpm
